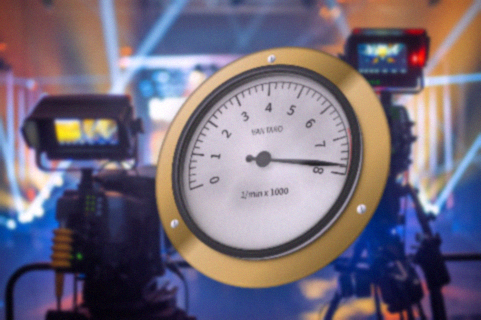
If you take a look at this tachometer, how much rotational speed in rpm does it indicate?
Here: 7800 rpm
